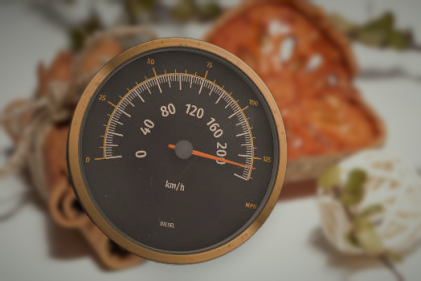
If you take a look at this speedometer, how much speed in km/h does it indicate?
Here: 210 km/h
